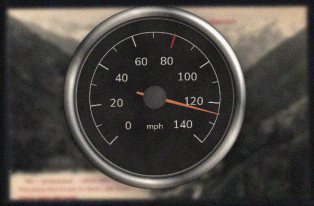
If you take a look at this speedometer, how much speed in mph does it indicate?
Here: 125 mph
